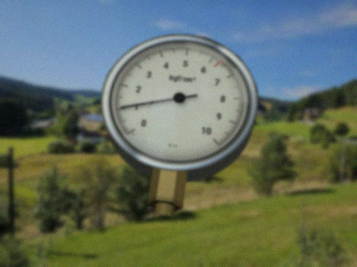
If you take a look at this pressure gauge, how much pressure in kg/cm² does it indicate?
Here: 1 kg/cm²
